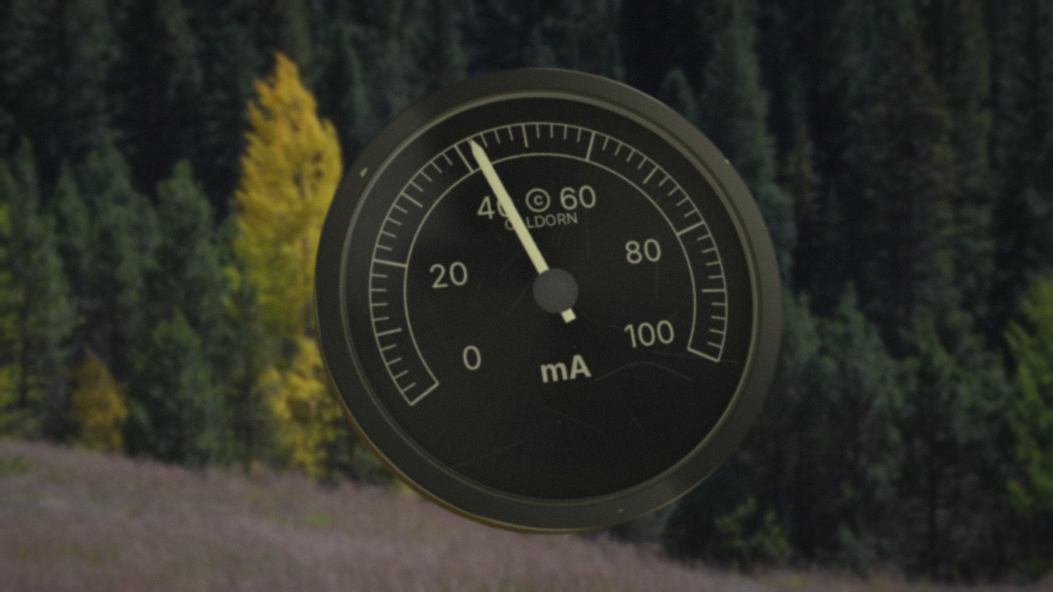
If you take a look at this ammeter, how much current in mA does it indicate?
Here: 42 mA
